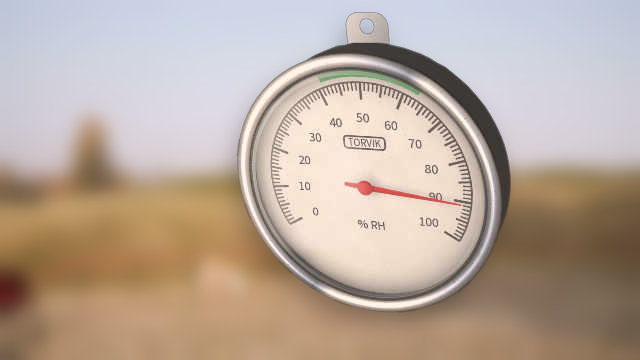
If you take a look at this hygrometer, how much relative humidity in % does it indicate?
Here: 90 %
